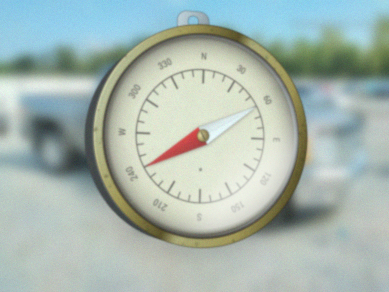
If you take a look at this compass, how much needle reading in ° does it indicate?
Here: 240 °
